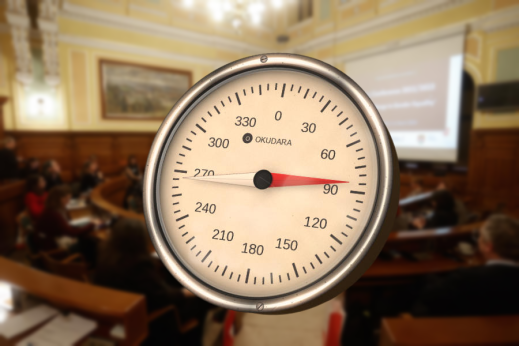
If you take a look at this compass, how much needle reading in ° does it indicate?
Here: 85 °
